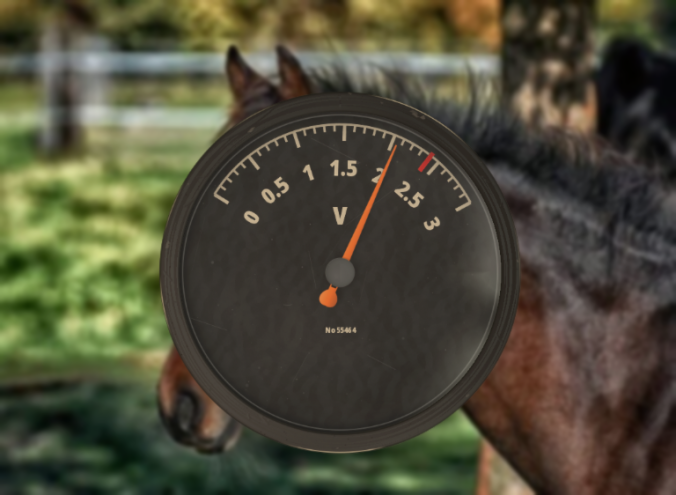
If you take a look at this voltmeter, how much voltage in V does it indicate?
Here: 2.05 V
